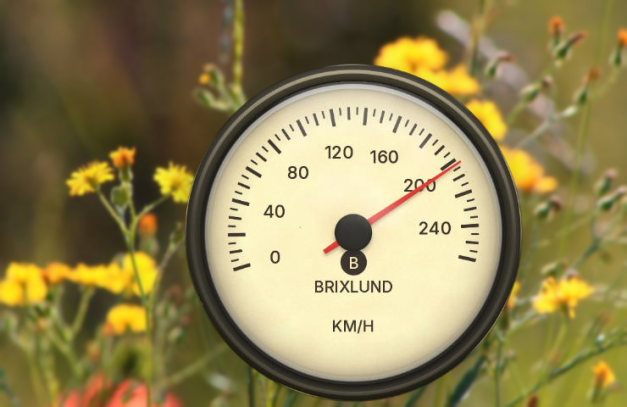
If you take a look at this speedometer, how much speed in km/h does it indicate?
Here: 202.5 km/h
